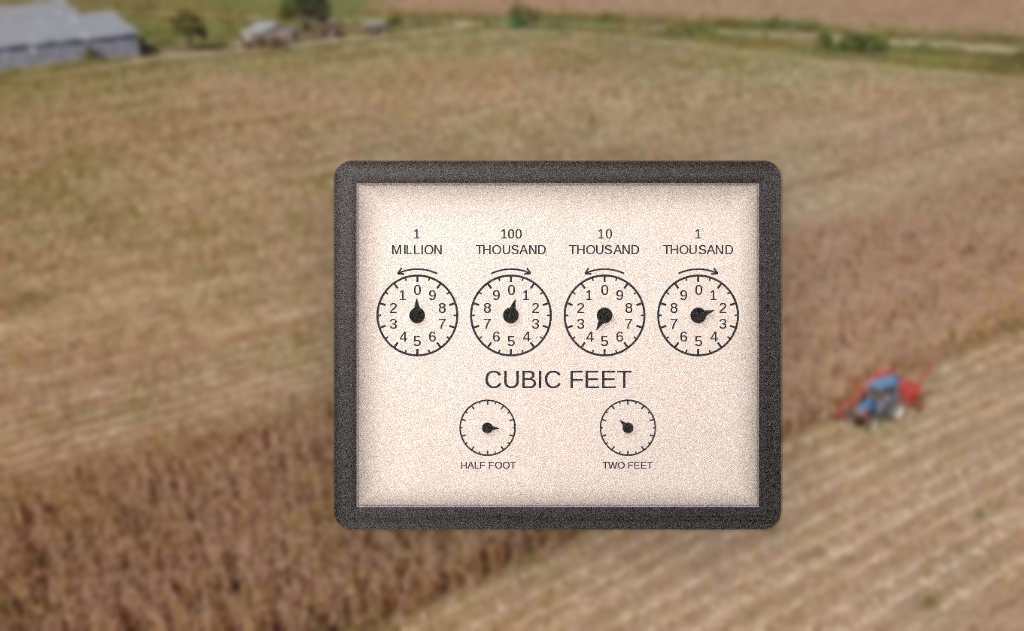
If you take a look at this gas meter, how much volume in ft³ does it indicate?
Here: 4200 ft³
